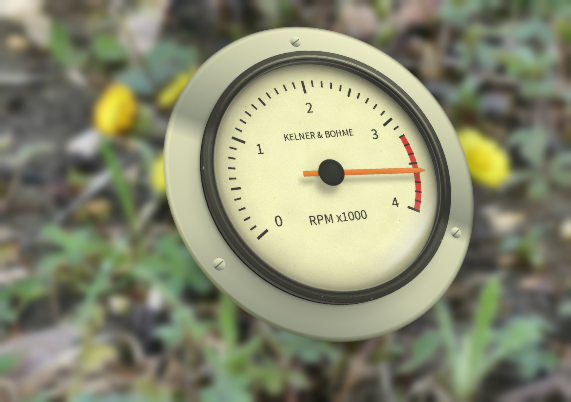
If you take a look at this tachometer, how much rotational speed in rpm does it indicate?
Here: 3600 rpm
